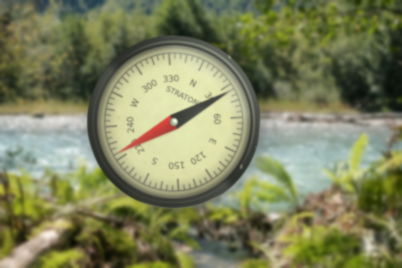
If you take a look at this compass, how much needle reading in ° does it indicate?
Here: 215 °
